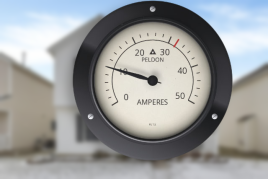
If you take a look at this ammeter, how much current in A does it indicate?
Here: 10 A
